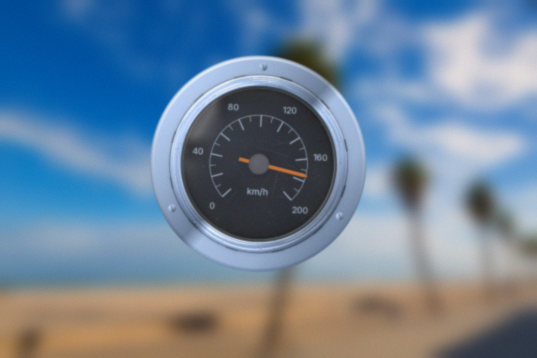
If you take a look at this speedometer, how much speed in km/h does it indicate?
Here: 175 km/h
